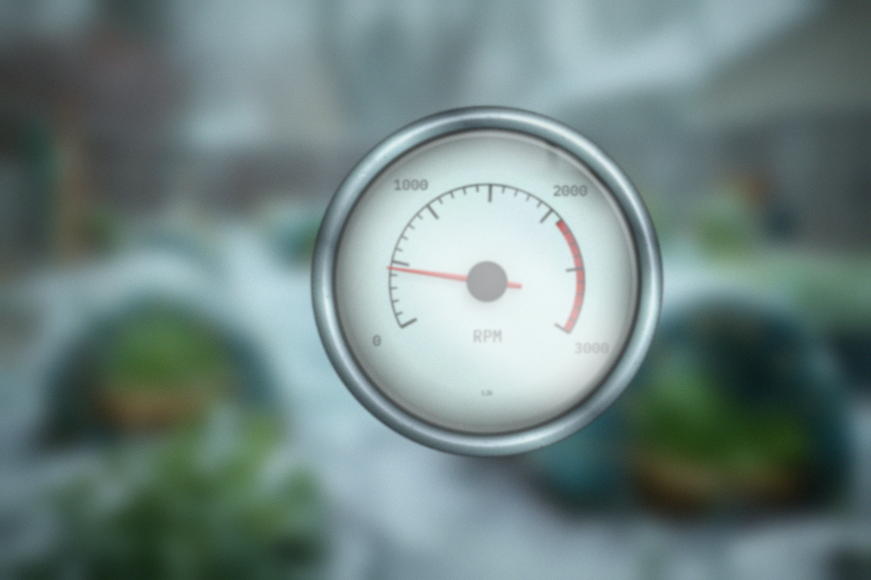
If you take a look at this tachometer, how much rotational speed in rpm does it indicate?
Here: 450 rpm
